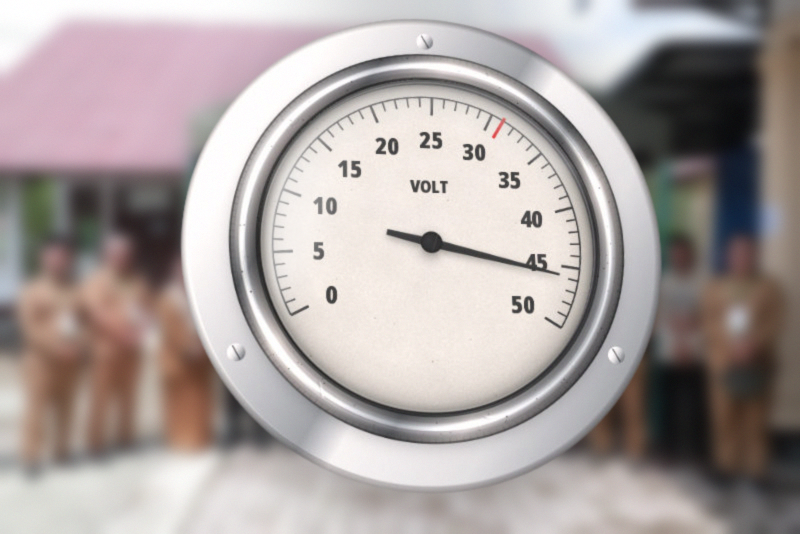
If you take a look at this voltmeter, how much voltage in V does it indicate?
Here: 46 V
